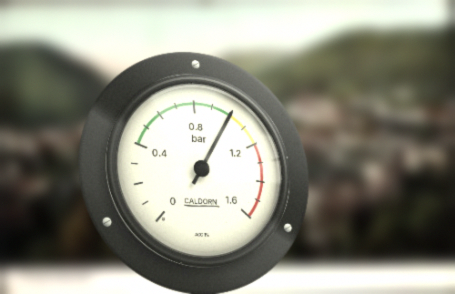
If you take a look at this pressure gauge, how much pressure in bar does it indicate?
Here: 1 bar
